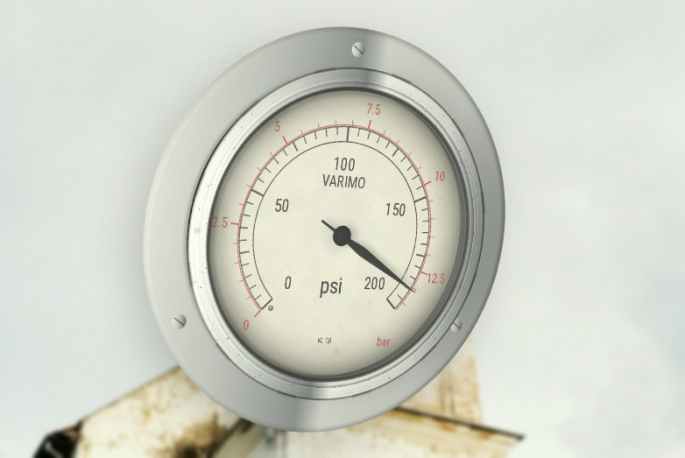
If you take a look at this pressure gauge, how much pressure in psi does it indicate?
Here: 190 psi
